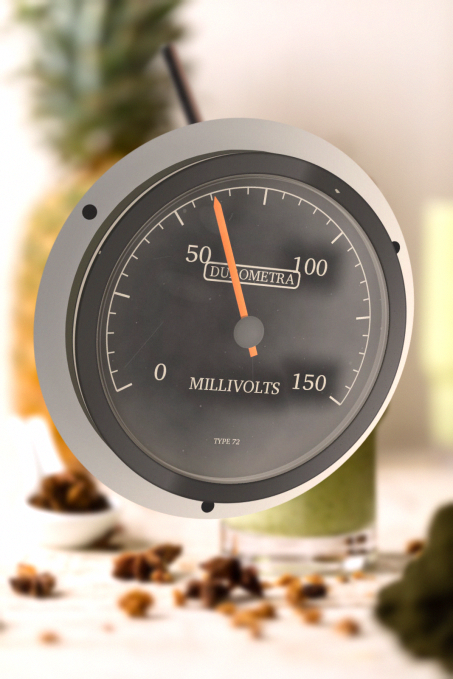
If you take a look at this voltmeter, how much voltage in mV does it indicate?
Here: 60 mV
